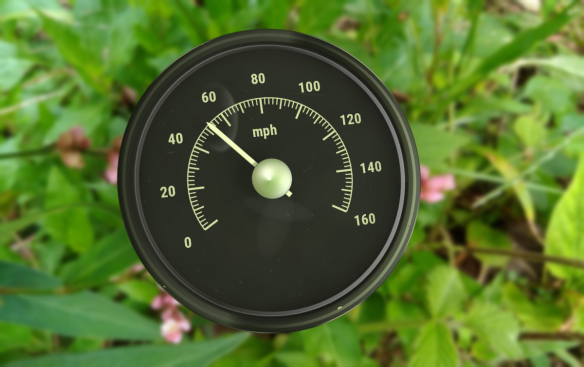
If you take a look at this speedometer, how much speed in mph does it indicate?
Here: 52 mph
